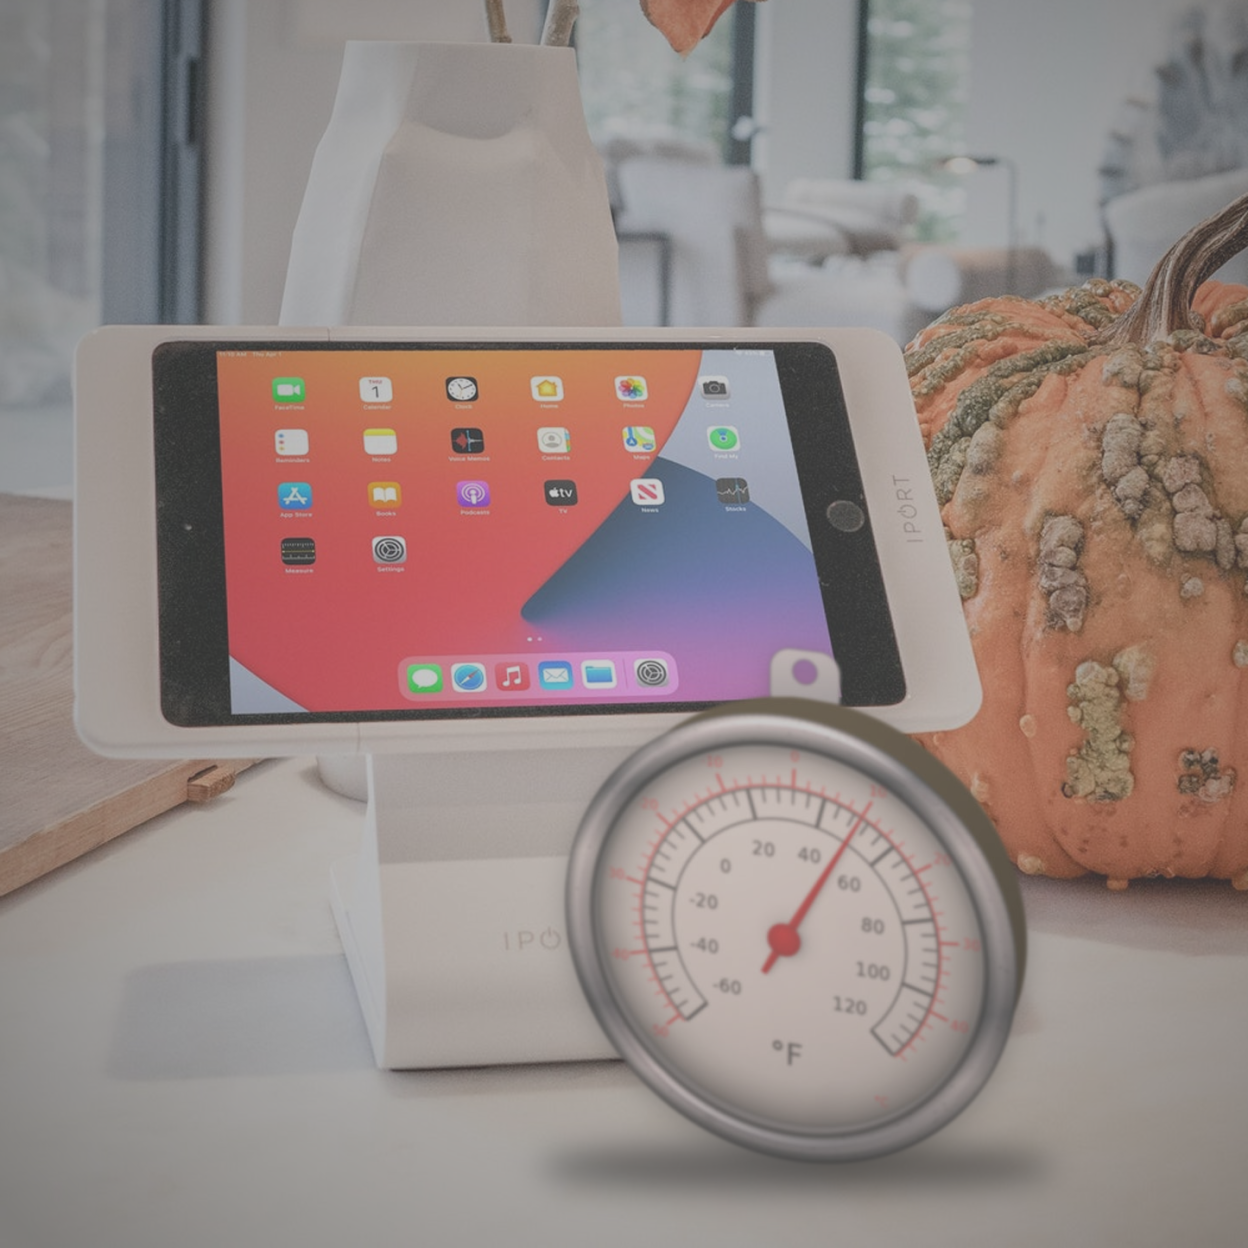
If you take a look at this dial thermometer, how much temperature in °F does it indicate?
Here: 50 °F
